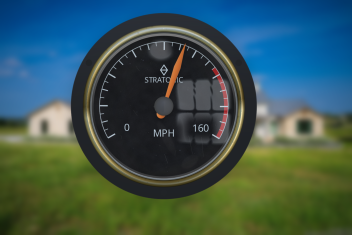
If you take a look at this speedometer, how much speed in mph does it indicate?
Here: 92.5 mph
